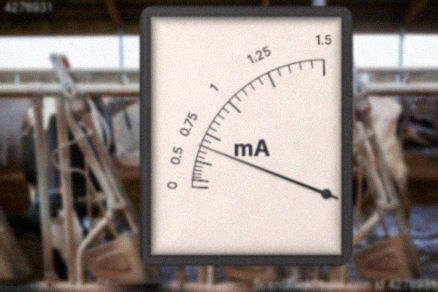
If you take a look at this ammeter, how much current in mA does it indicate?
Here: 0.65 mA
